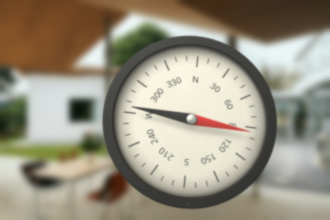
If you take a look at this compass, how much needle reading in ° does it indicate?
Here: 95 °
